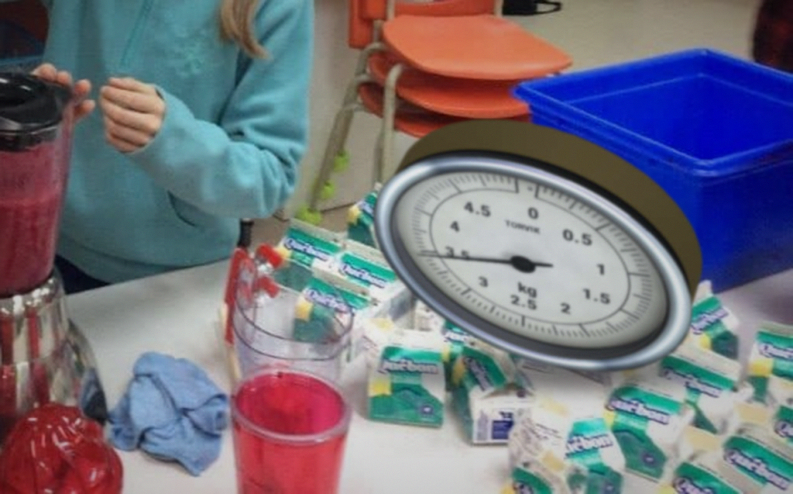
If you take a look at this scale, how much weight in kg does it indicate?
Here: 3.5 kg
